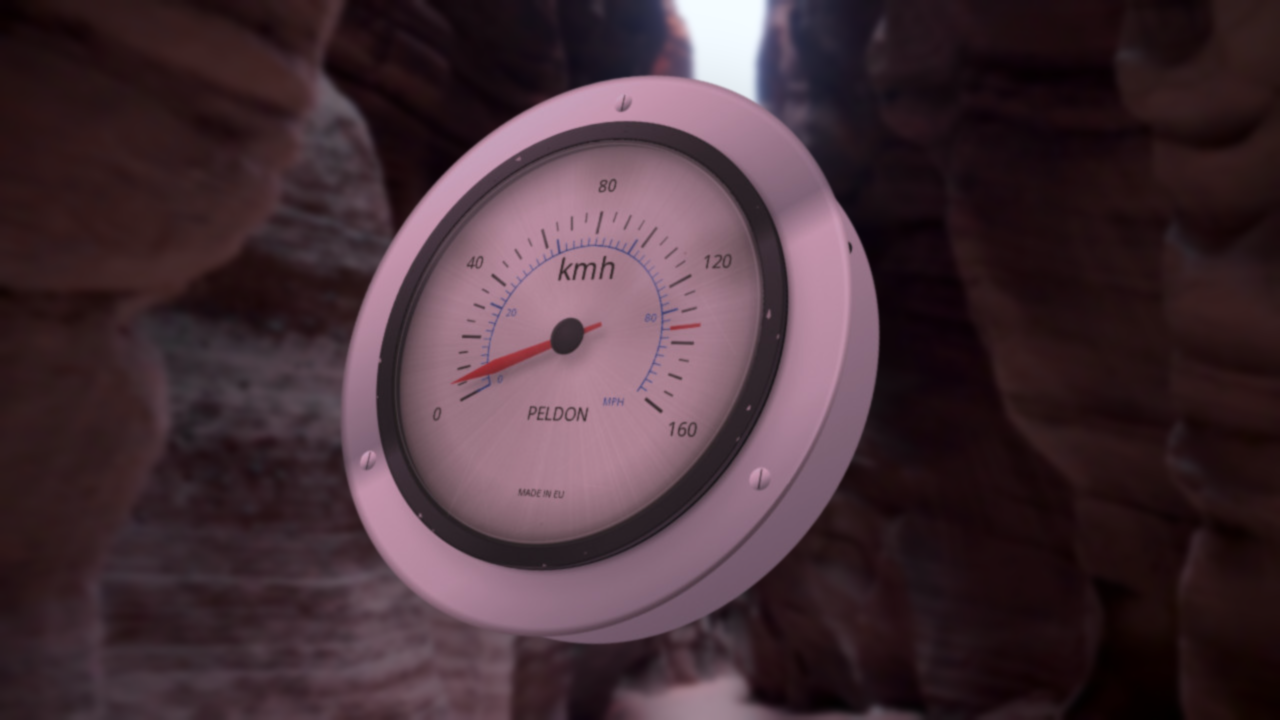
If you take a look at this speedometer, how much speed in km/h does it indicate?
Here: 5 km/h
